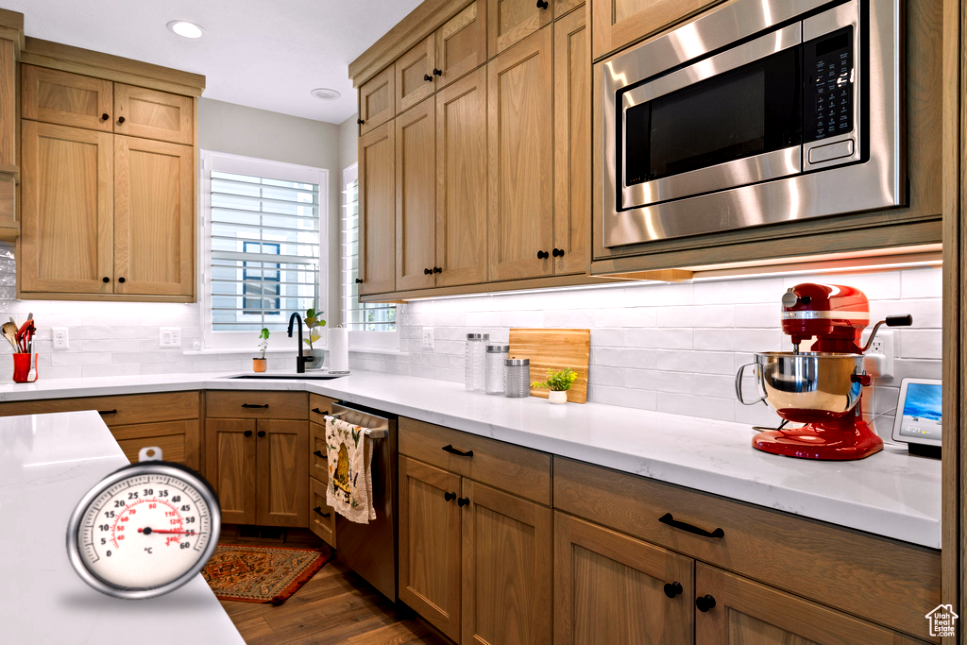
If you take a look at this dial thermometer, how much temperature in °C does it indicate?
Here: 55 °C
